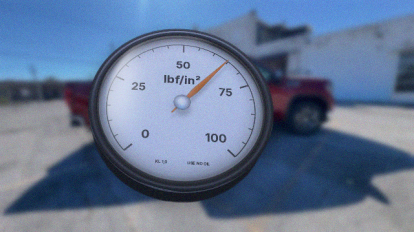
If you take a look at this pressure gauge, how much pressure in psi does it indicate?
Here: 65 psi
